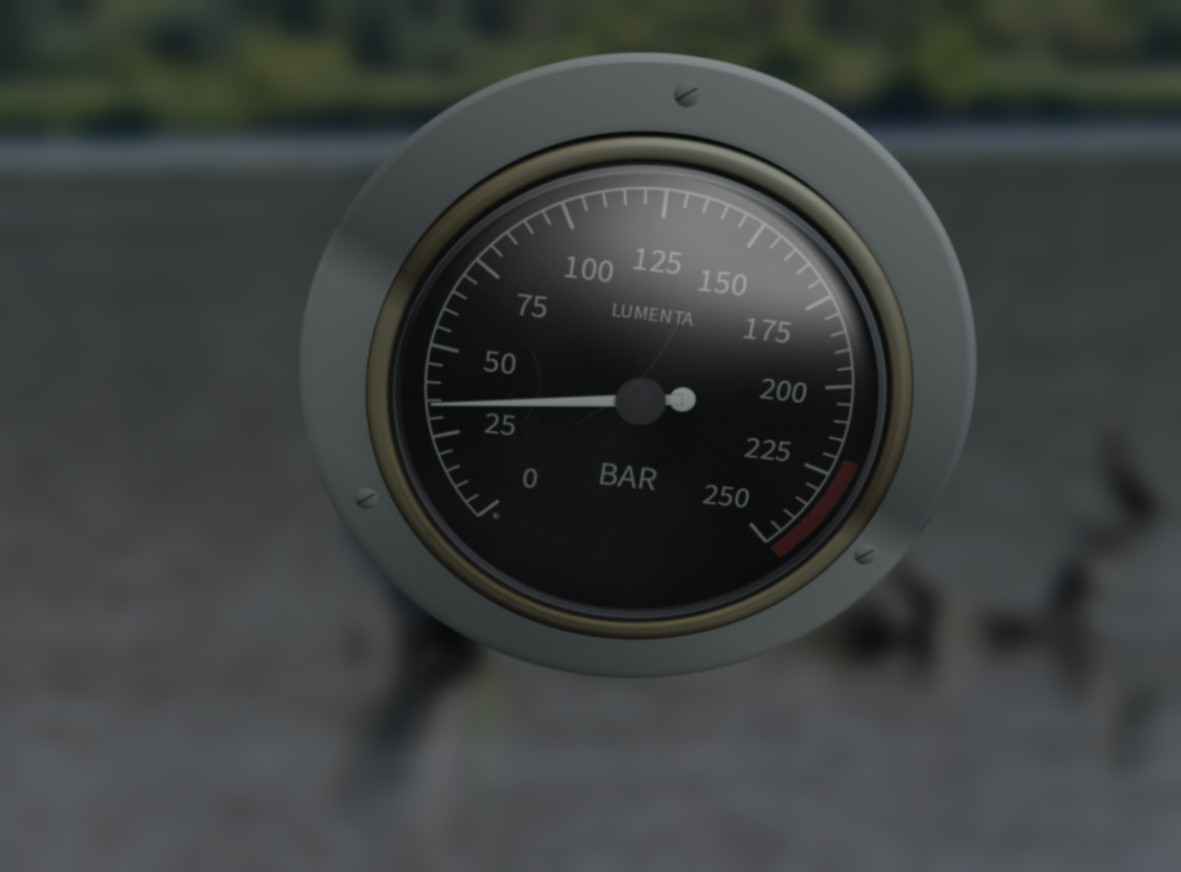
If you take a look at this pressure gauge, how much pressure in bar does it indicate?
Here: 35 bar
